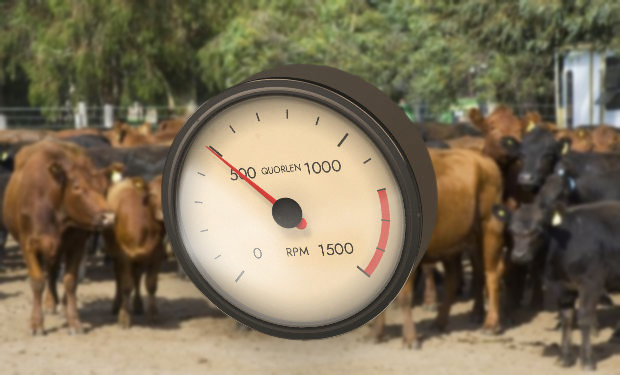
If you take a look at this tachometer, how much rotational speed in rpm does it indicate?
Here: 500 rpm
